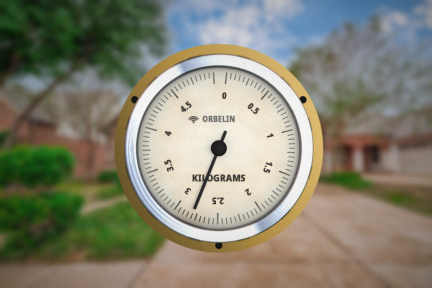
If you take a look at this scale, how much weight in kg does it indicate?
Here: 2.8 kg
